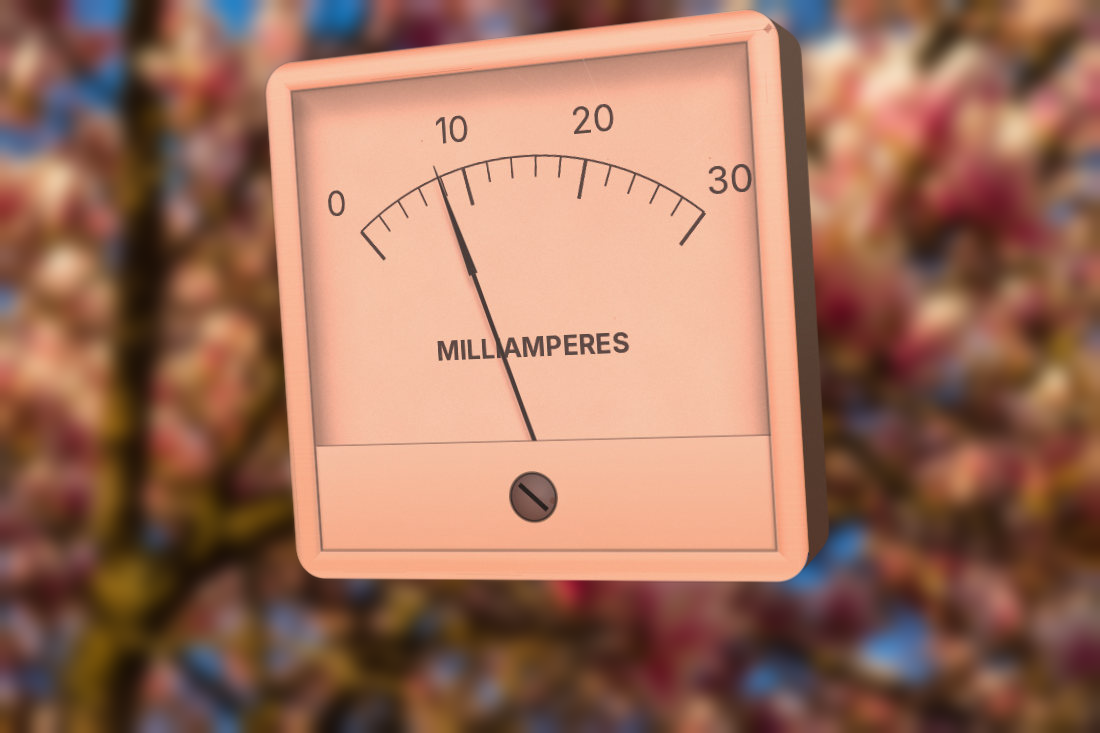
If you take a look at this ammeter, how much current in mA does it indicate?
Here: 8 mA
